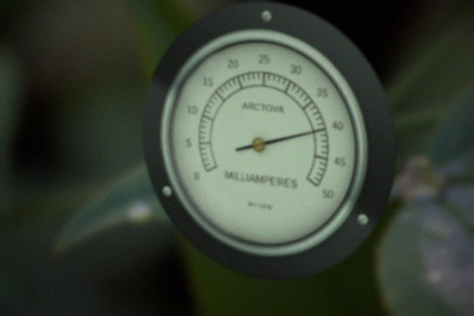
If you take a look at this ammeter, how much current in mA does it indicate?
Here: 40 mA
